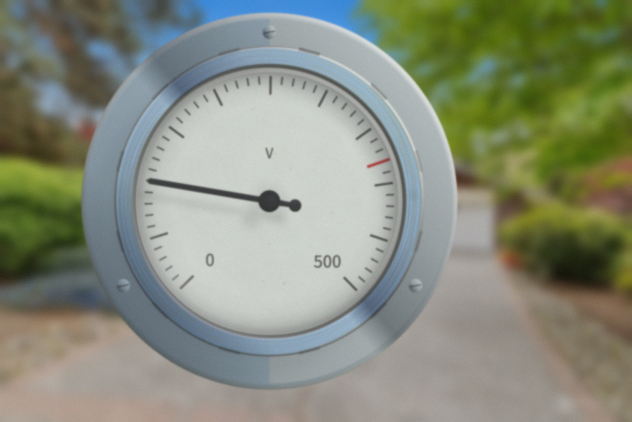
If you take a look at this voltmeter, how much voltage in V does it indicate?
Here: 100 V
